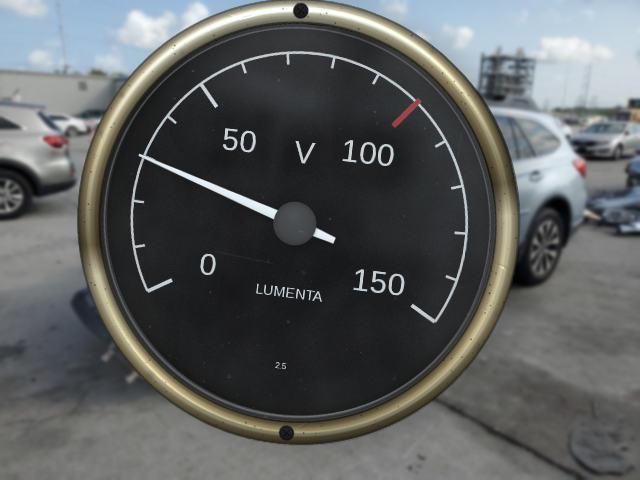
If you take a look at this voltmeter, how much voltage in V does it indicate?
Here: 30 V
